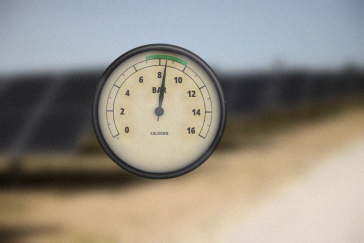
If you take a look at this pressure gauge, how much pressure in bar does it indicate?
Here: 8.5 bar
